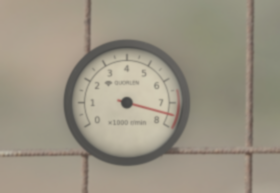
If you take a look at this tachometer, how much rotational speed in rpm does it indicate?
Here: 7500 rpm
